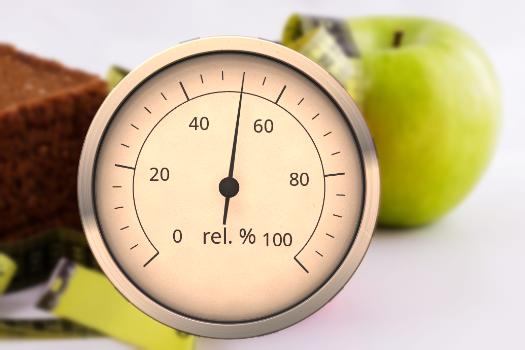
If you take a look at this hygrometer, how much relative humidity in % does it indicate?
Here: 52 %
